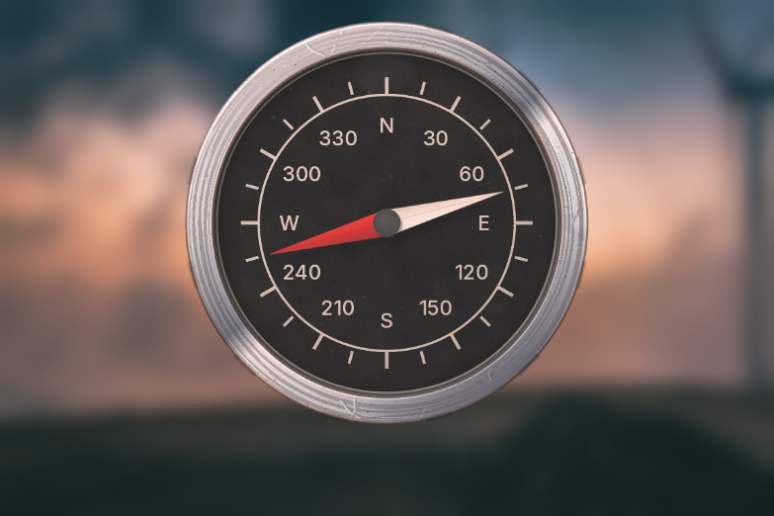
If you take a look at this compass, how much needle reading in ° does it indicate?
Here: 255 °
